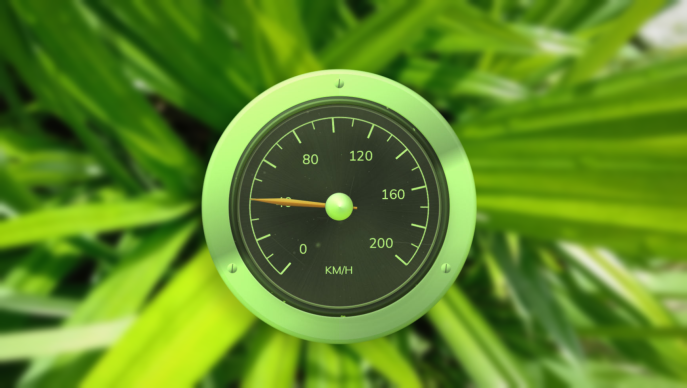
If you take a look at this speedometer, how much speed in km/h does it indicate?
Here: 40 km/h
